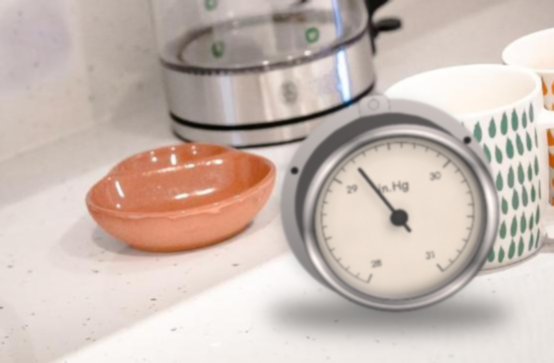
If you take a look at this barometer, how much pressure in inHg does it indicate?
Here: 29.2 inHg
